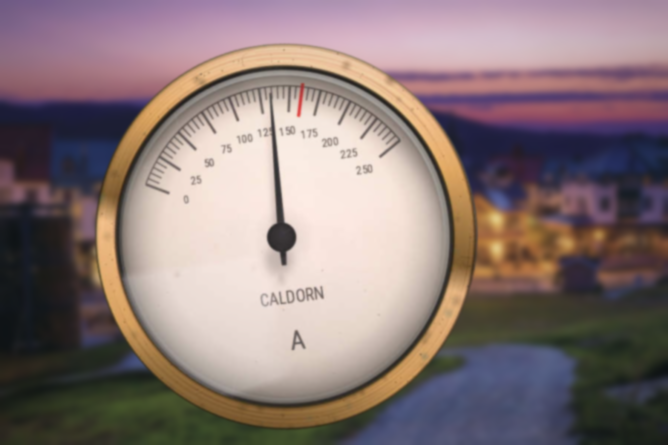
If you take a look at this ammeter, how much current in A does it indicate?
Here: 135 A
